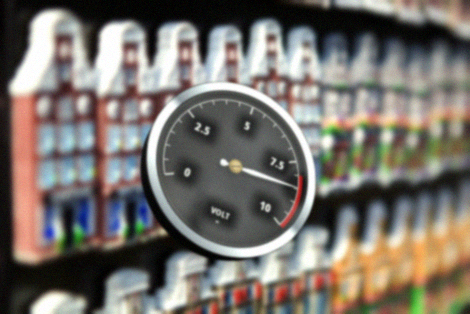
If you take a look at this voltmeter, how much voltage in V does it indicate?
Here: 8.5 V
